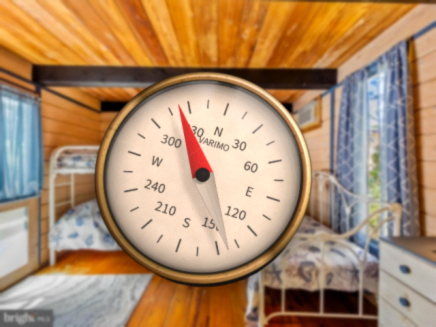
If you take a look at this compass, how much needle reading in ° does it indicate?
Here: 322.5 °
